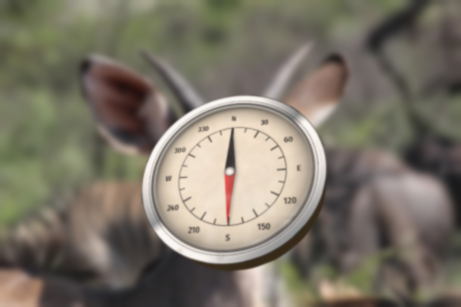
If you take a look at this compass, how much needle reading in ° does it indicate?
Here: 180 °
